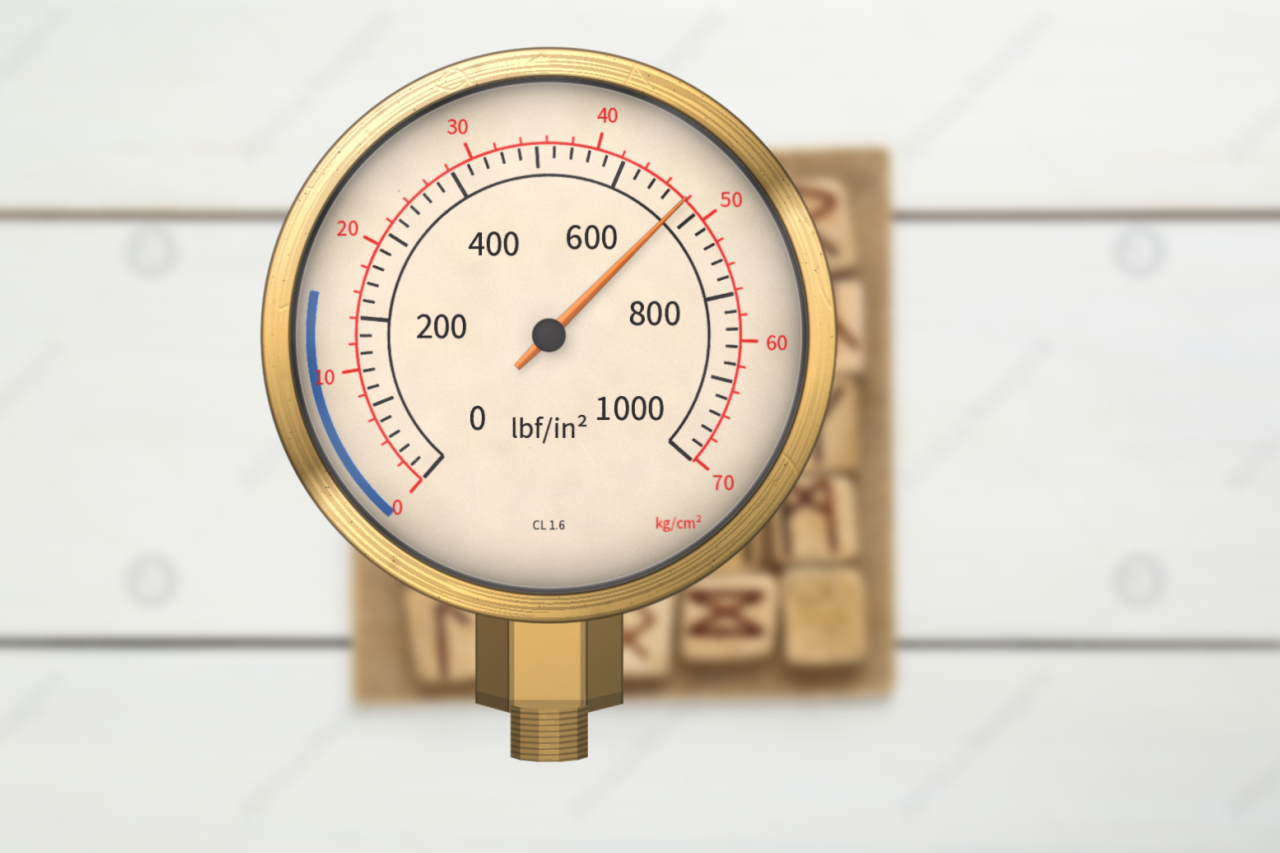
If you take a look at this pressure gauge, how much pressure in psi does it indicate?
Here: 680 psi
